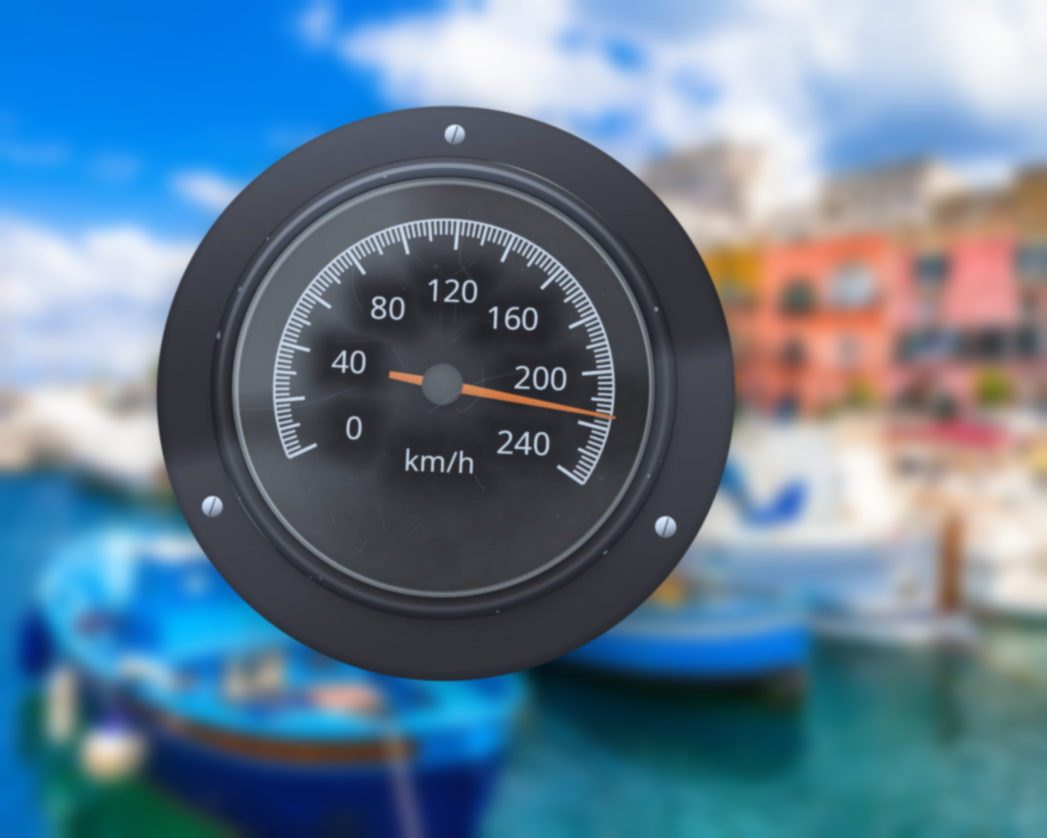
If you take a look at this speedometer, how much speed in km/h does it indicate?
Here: 216 km/h
